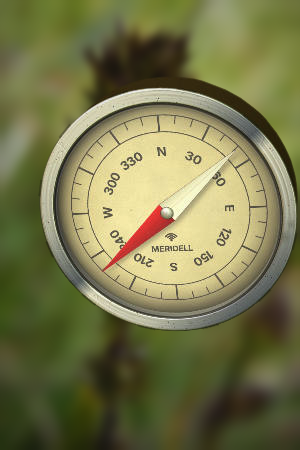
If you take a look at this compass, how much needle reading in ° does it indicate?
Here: 230 °
